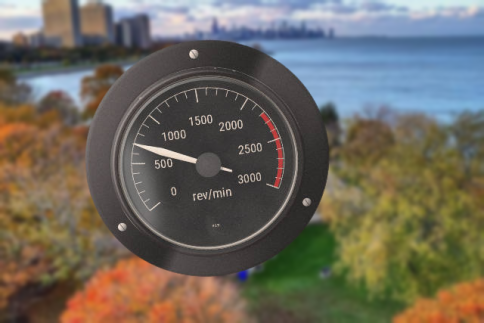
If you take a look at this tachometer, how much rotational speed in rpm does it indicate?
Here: 700 rpm
